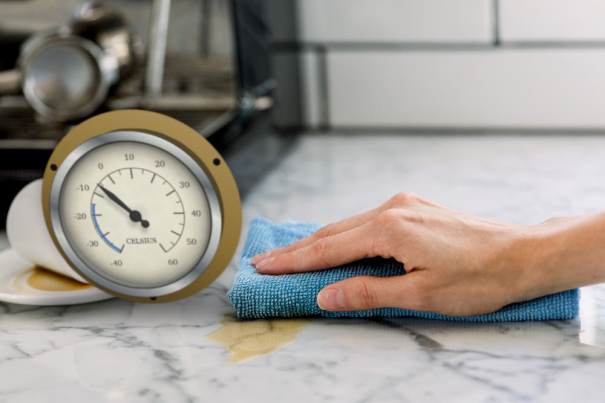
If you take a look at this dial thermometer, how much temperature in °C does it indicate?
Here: -5 °C
